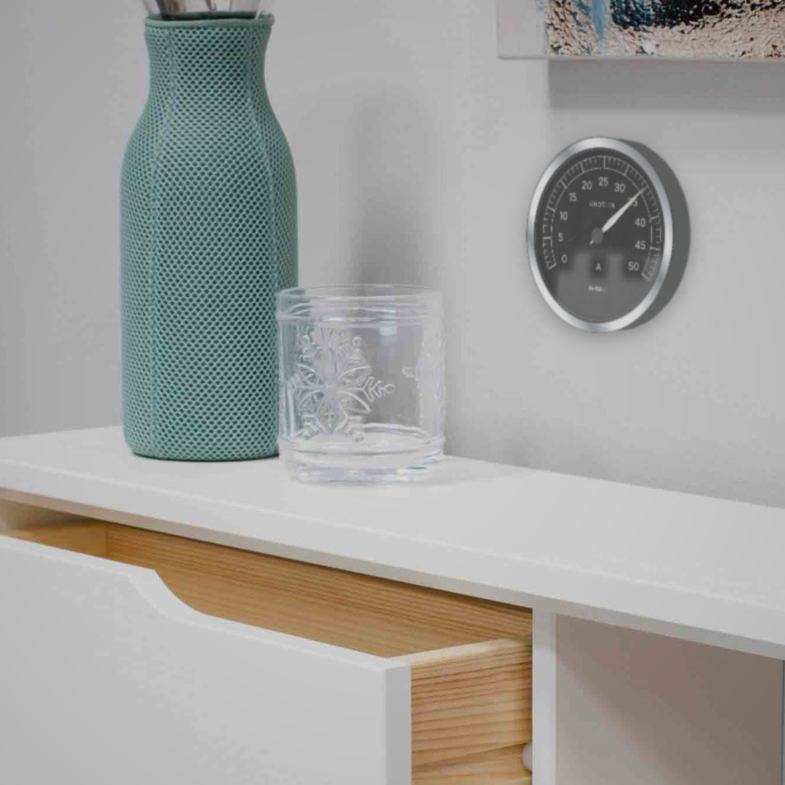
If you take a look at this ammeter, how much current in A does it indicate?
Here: 35 A
